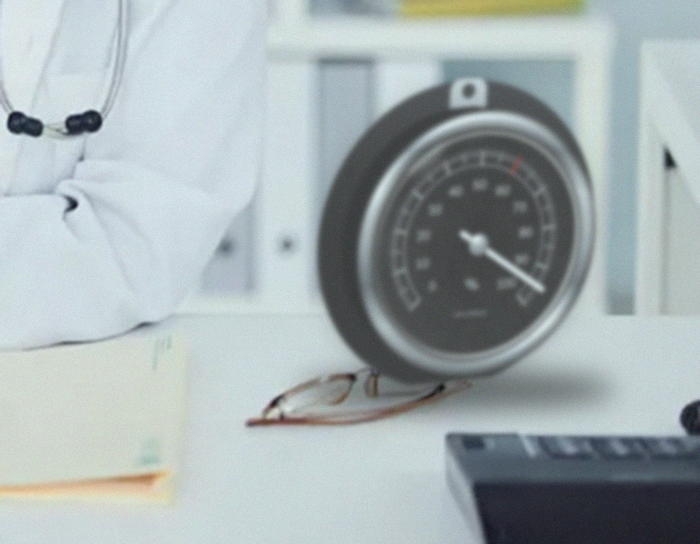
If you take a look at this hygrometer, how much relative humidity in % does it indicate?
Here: 95 %
